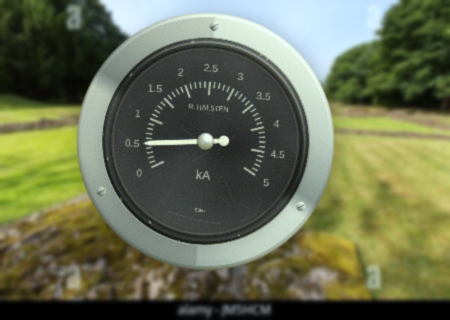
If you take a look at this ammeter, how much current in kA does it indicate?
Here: 0.5 kA
